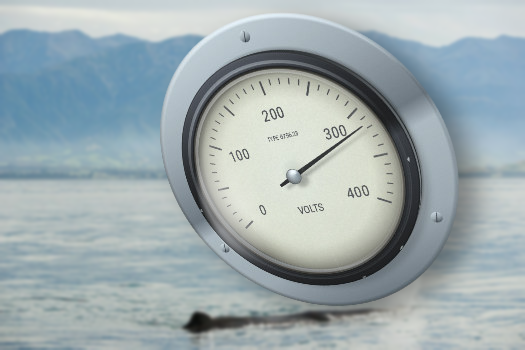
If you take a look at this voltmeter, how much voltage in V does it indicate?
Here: 315 V
